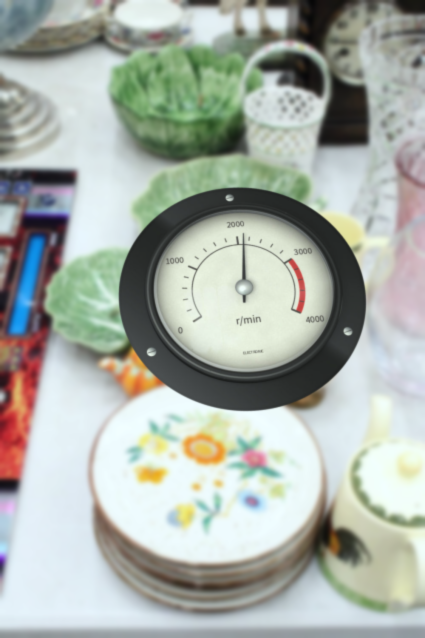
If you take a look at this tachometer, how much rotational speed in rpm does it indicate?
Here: 2100 rpm
